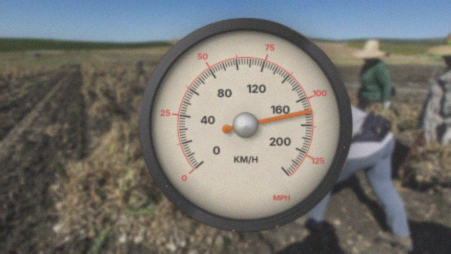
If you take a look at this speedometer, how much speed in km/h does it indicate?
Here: 170 km/h
